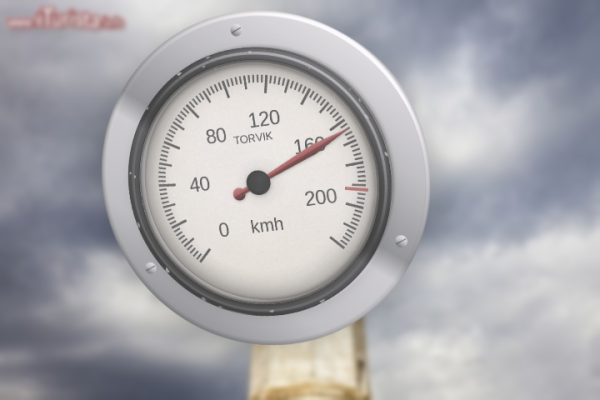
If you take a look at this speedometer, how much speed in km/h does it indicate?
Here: 164 km/h
